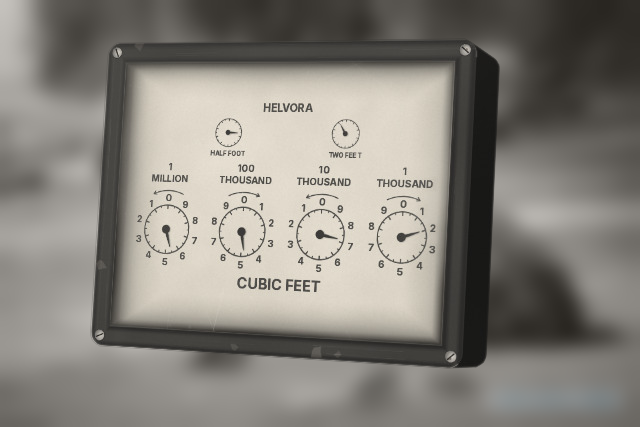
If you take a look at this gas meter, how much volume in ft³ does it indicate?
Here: 547200 ft³
